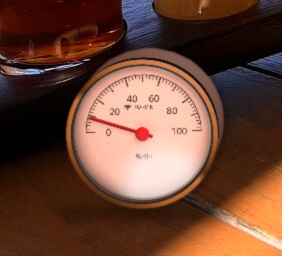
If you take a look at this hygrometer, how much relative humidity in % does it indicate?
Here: 10 %
